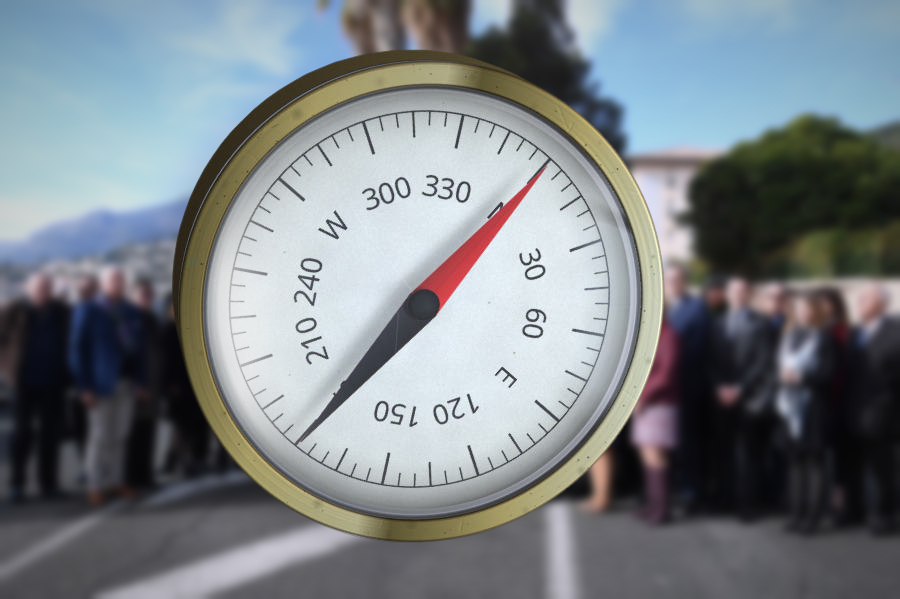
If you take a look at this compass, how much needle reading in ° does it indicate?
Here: 0 °
